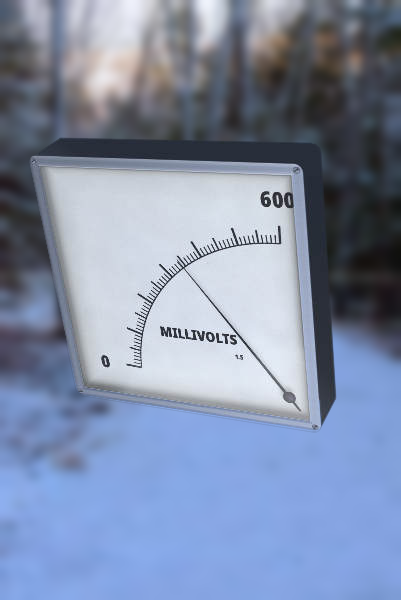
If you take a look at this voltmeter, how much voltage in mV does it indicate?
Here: 350 mV
